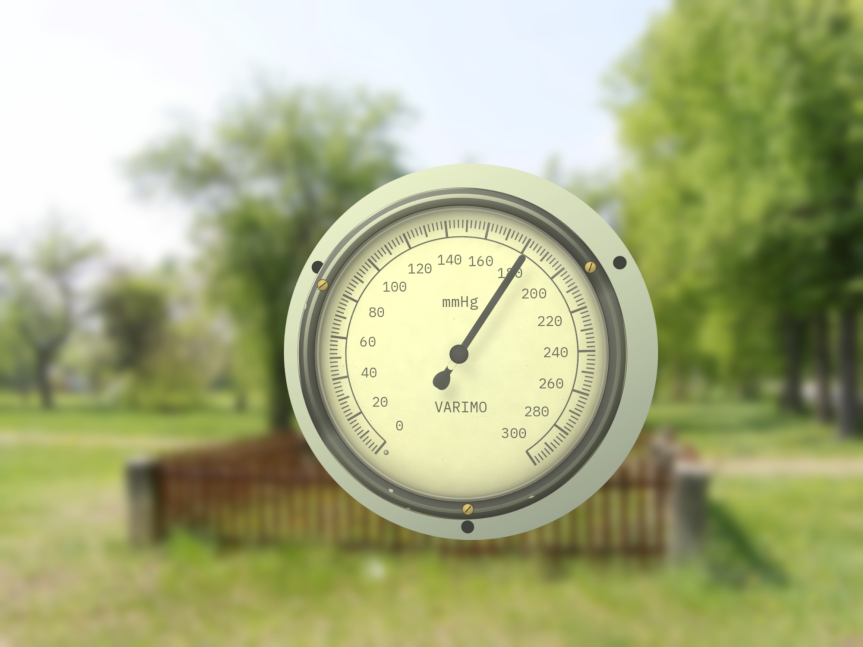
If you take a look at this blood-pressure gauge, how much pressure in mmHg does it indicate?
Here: 182 mmHg
